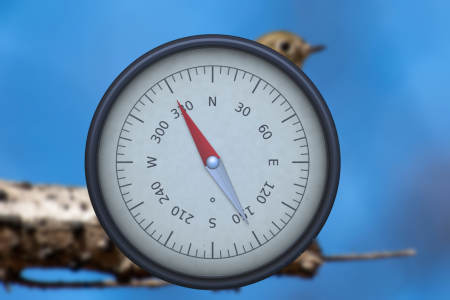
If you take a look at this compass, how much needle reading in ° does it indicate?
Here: 330 °
